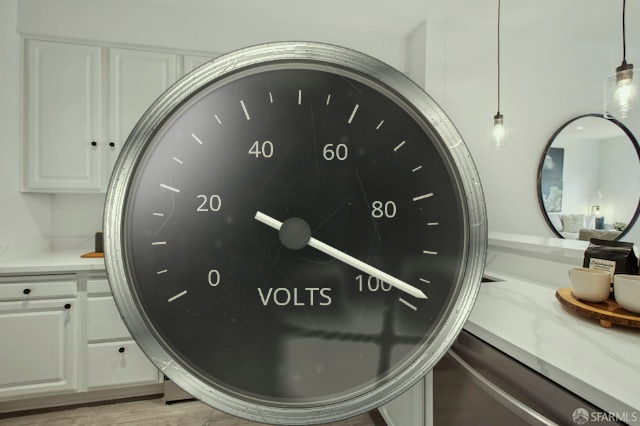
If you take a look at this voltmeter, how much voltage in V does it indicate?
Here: 97.5 V
